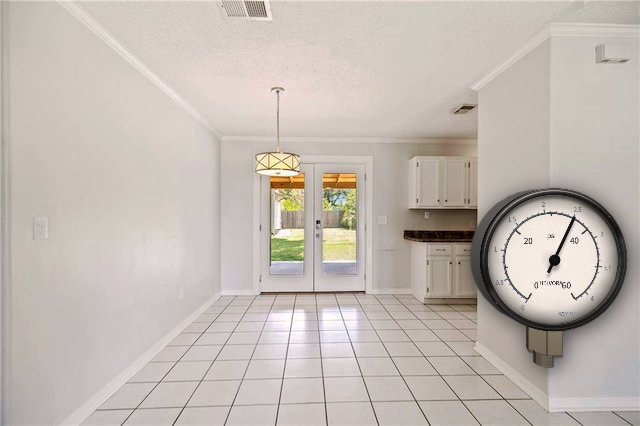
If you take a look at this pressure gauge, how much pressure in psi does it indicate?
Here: 35 psi
